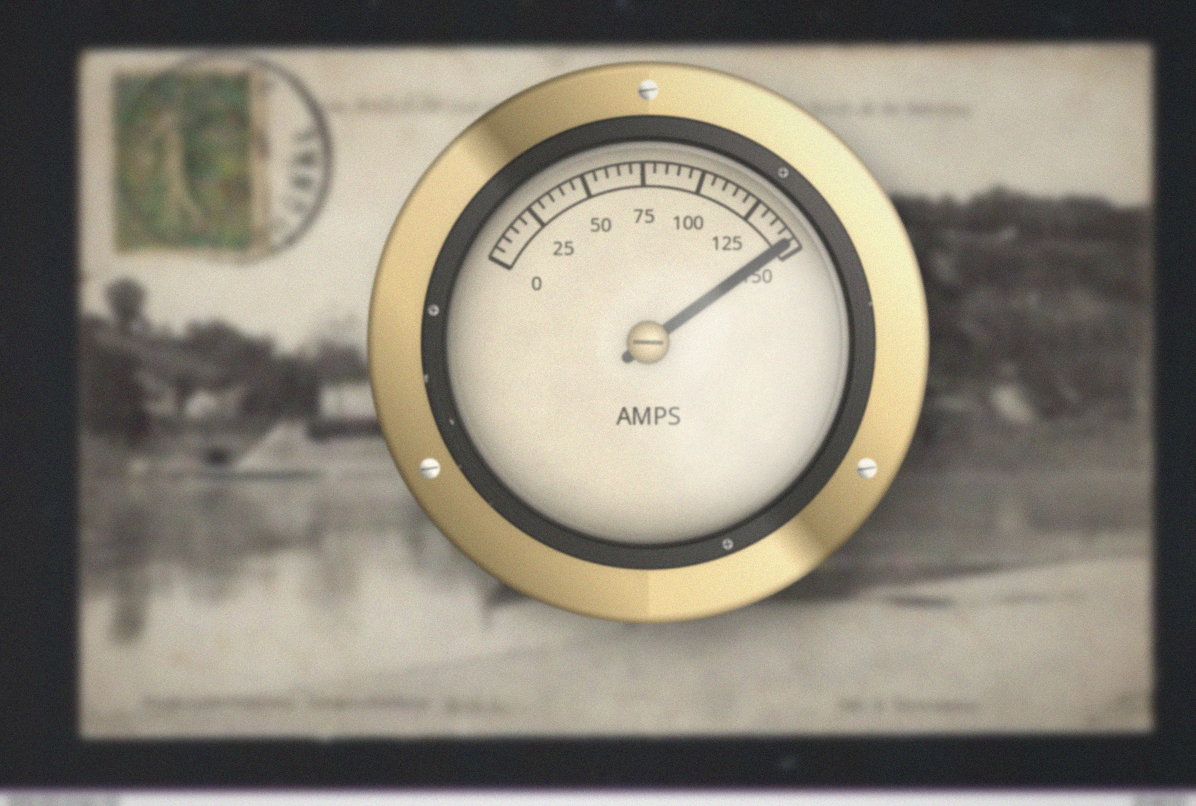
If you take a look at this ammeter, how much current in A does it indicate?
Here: 145 A
